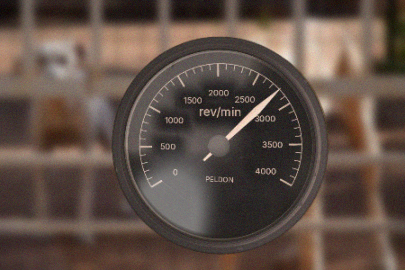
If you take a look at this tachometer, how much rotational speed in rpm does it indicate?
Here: 2800 rpm
